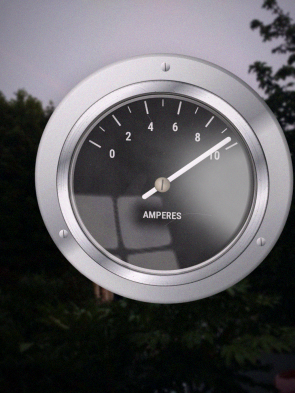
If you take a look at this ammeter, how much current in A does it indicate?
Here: 9.5 A
